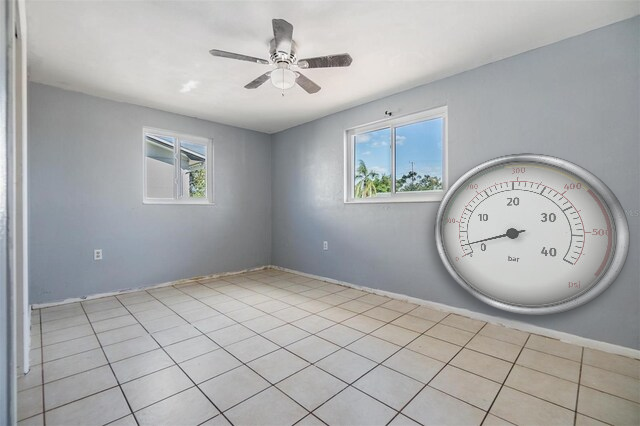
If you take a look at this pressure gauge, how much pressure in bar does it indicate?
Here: 2 bar
